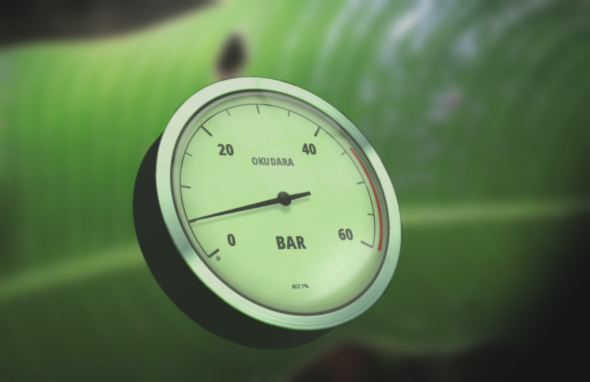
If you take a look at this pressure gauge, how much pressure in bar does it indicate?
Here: 5 bar
